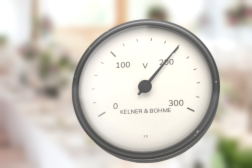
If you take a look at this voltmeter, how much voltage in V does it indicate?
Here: 200 V
